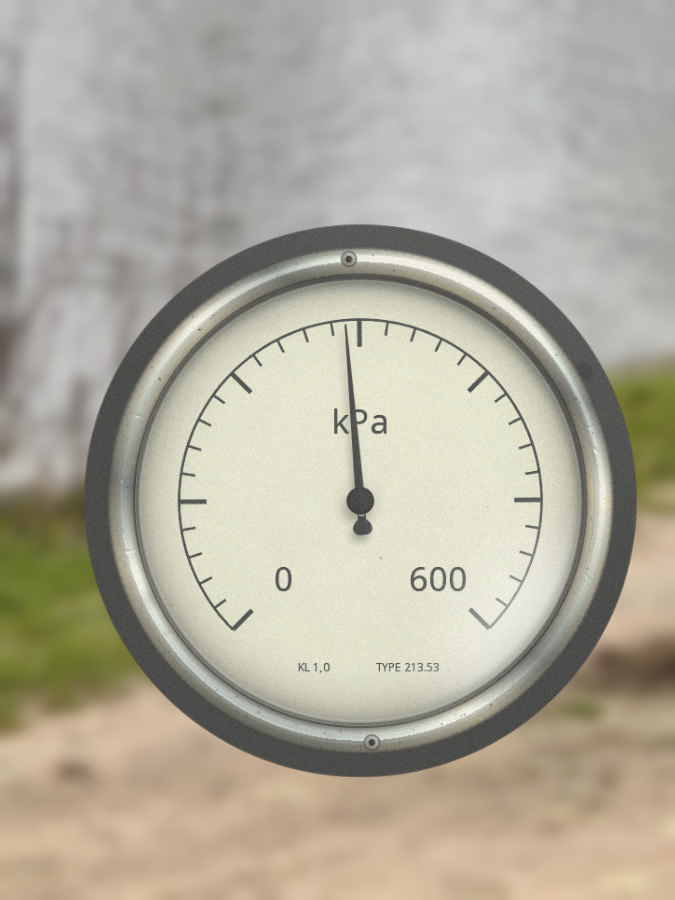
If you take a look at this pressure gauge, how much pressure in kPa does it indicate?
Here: 290 kPa
